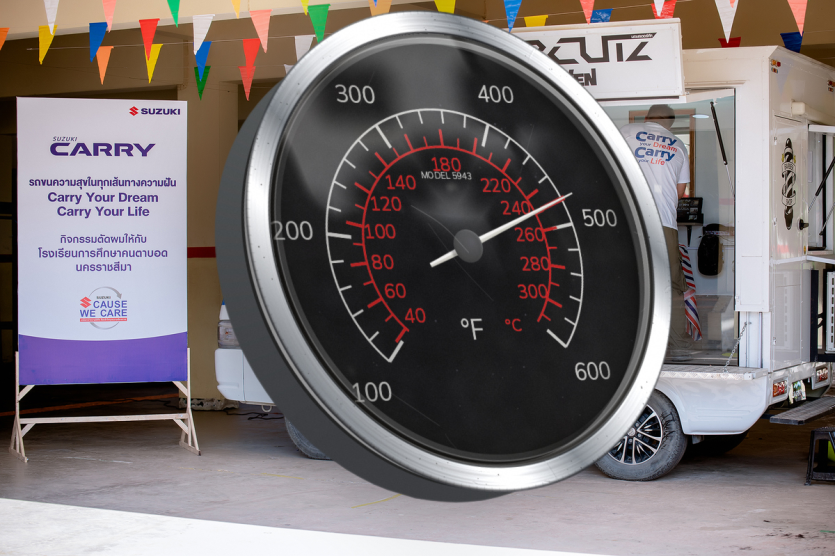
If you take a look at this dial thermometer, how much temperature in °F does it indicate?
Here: 480 °F
